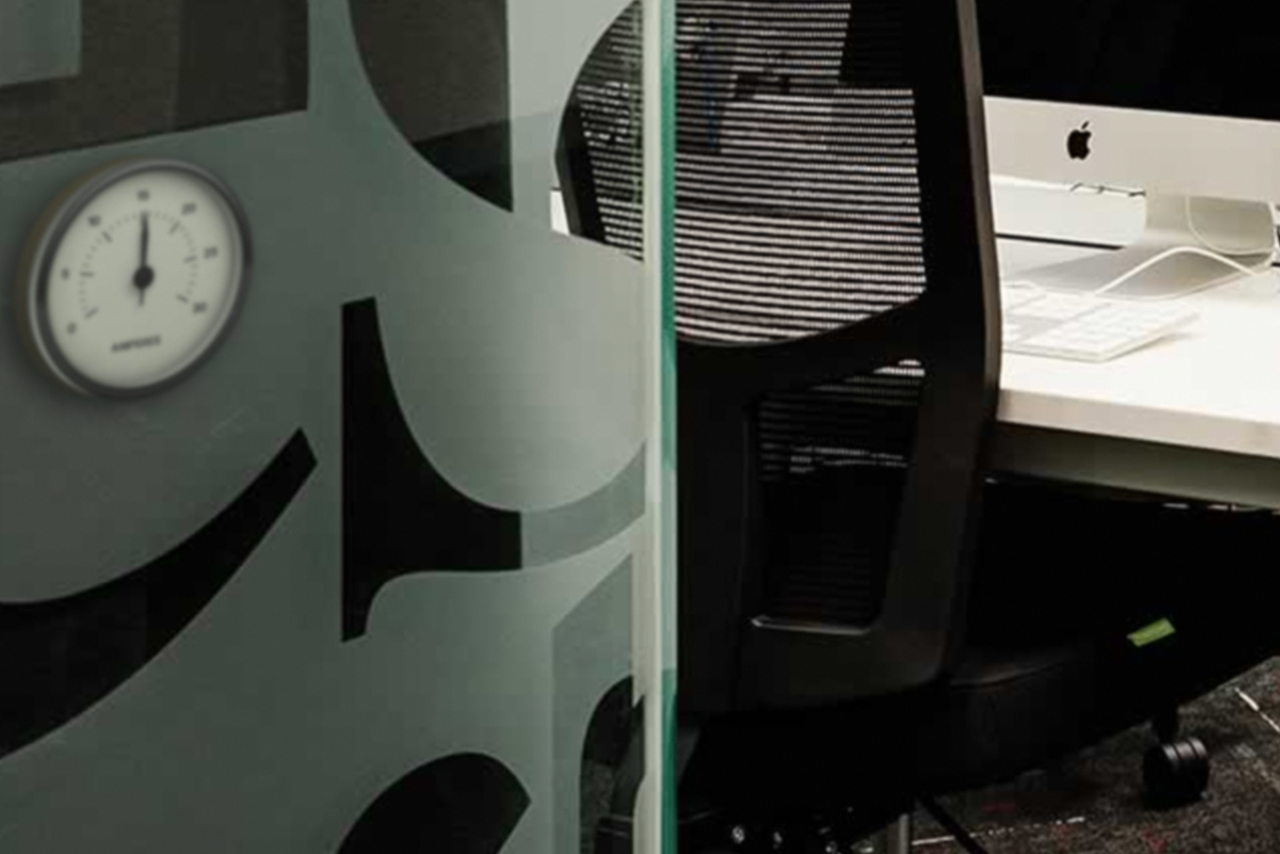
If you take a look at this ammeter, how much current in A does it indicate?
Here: 15 A
